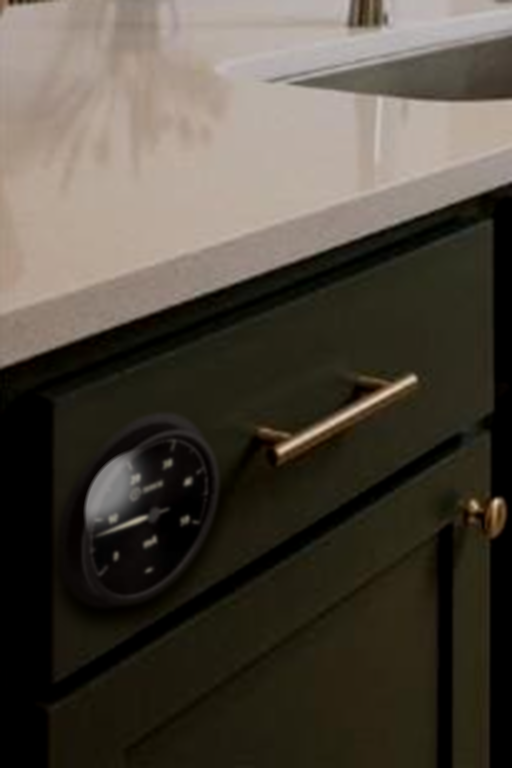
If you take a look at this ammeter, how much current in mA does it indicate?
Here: 7.5 mA
